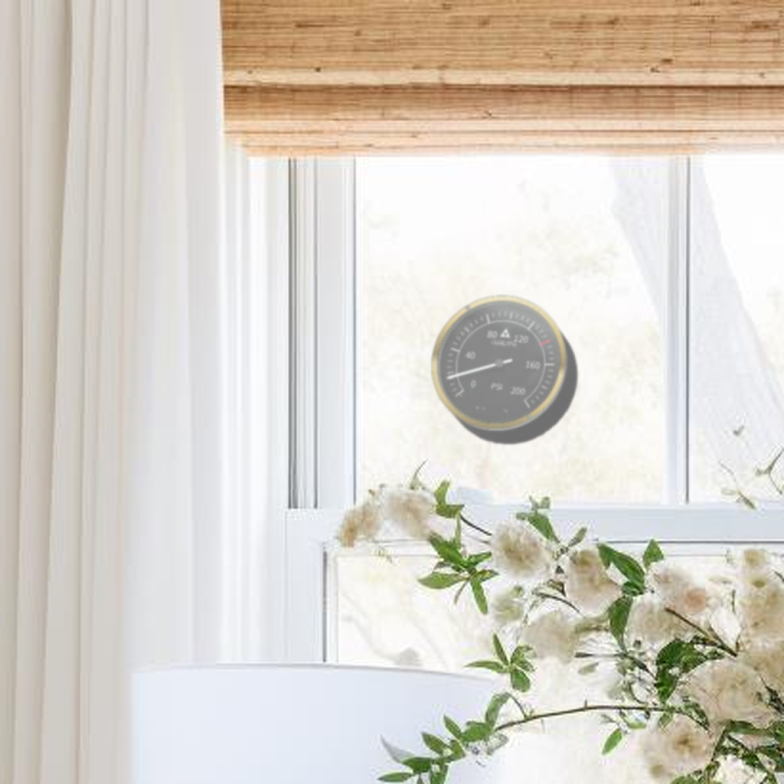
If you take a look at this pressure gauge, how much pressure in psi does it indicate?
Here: 15 psi
